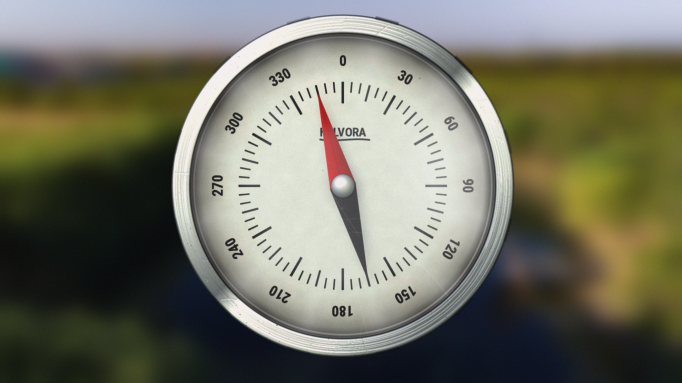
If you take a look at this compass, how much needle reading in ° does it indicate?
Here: 345 °
